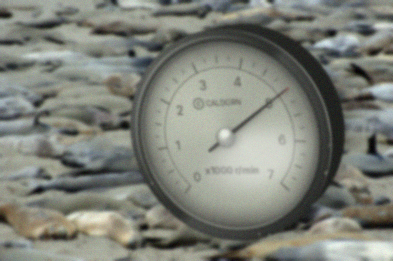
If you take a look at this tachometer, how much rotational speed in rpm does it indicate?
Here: 5000 rpm
